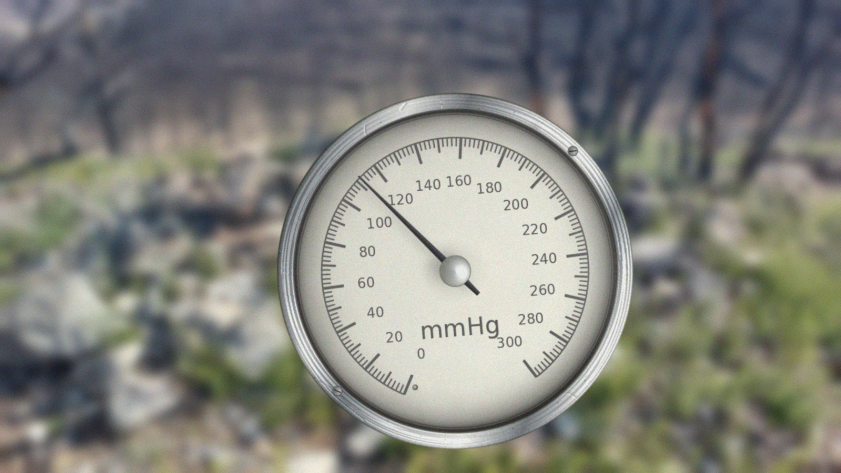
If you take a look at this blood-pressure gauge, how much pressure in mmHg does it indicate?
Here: 112 mmHg
